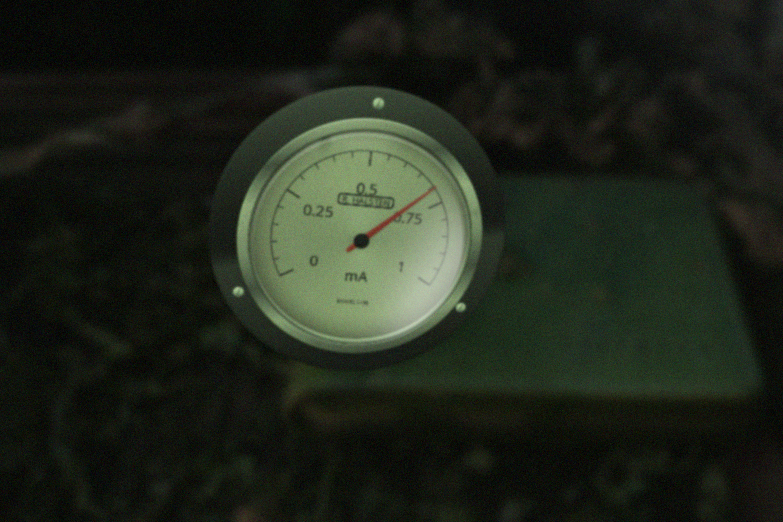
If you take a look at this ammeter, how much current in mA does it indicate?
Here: 0.7 mA
